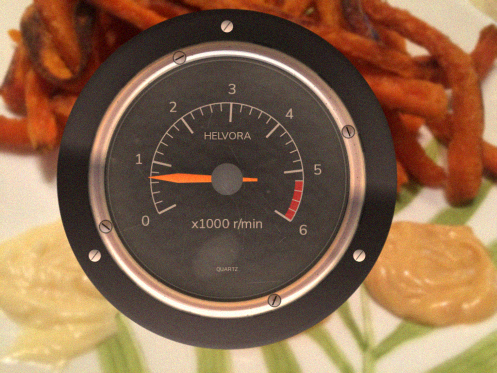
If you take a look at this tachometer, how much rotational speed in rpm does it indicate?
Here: 700 rpm
